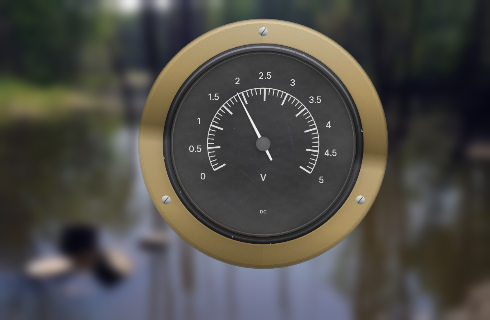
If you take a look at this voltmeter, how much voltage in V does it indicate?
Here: 1.9 V
